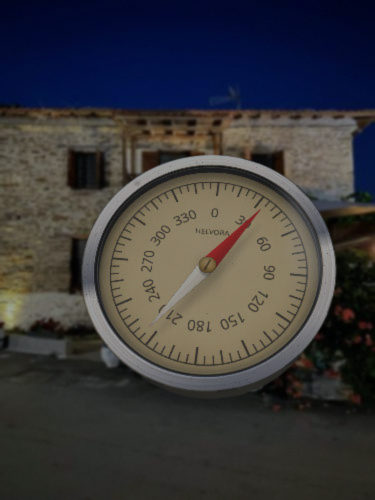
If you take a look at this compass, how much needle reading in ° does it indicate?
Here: 35 °
